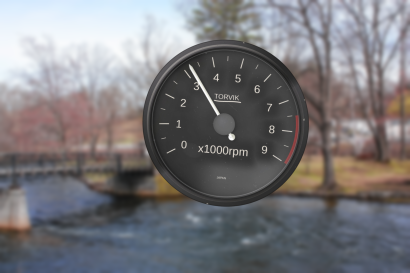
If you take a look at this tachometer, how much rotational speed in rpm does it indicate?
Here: 3250 rpm
